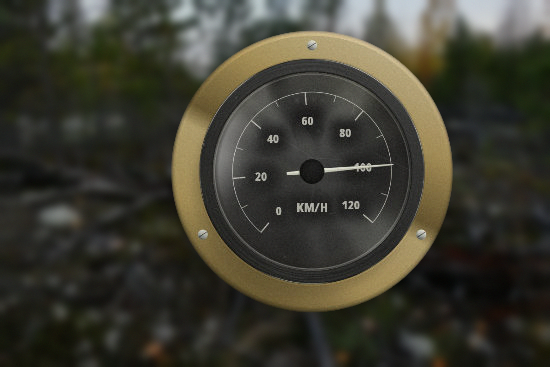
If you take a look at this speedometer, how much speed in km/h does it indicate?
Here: 100 km/h
